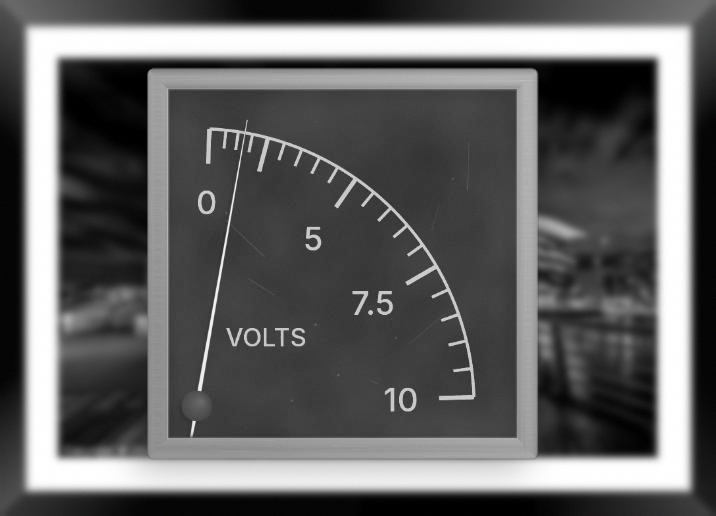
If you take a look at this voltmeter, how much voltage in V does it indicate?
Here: 1.75 V
